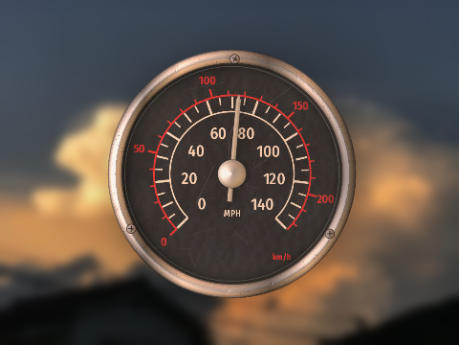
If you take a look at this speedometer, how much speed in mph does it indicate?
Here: 72.5 mph
